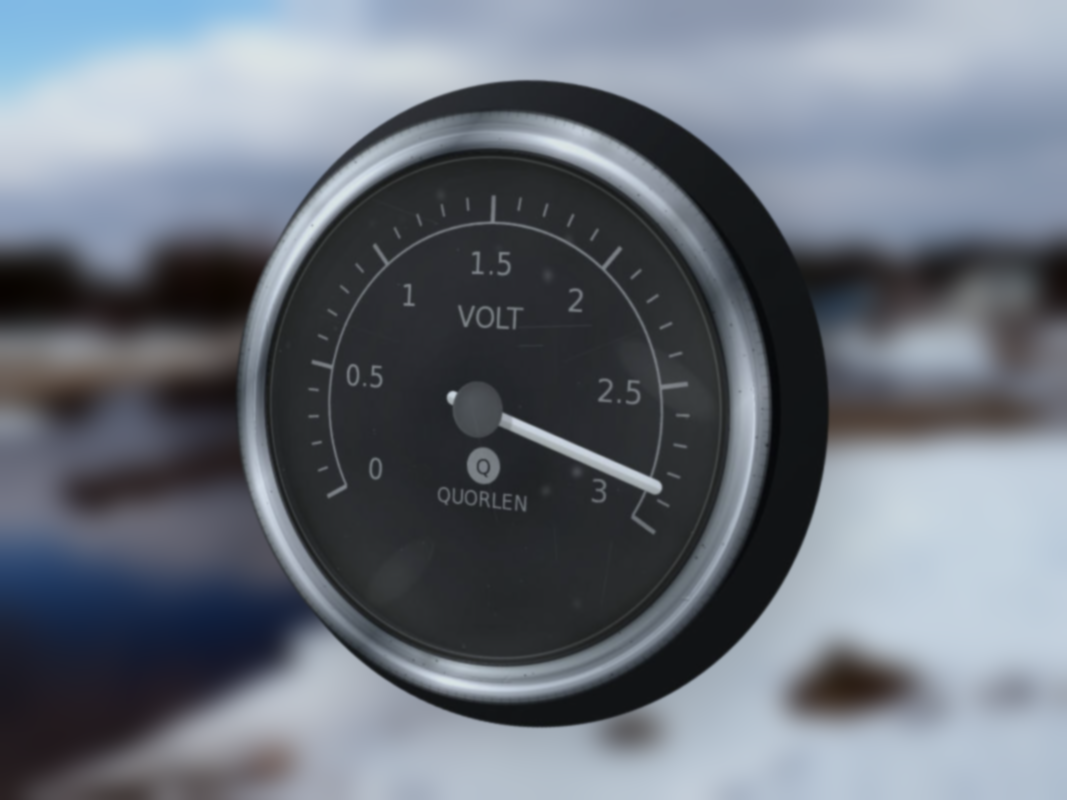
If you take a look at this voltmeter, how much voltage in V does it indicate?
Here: 2.85 V
